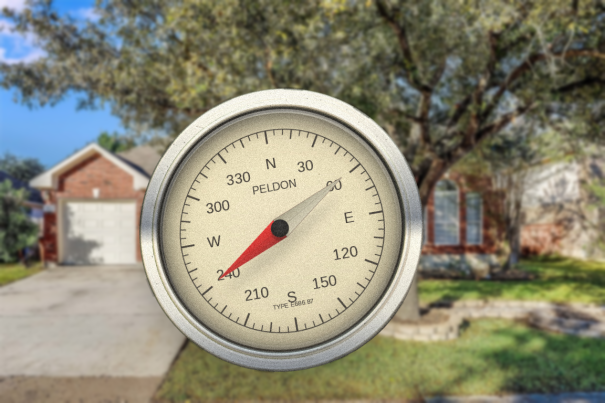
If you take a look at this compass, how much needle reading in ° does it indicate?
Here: 240 °
